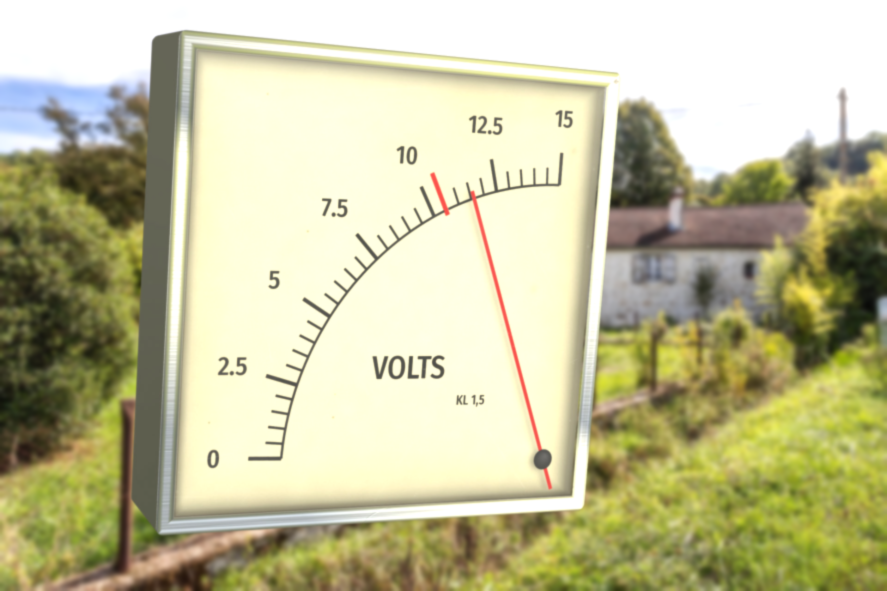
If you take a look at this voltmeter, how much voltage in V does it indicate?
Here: 11.5 V
